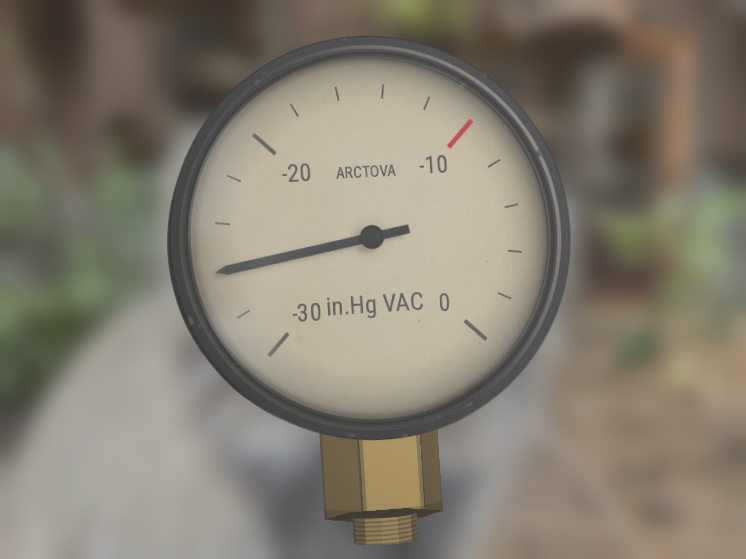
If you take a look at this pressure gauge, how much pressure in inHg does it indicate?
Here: -26 inHg
